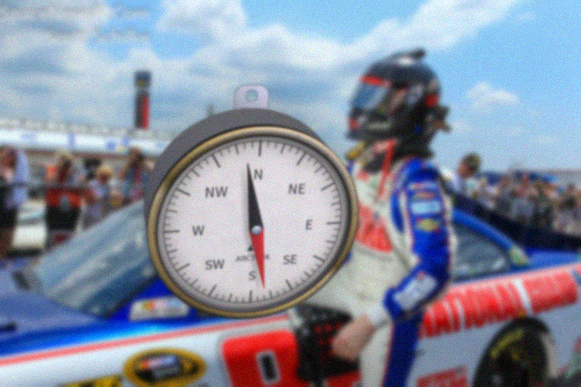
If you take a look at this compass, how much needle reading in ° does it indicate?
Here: 170 °
